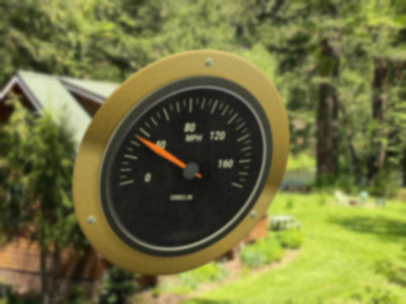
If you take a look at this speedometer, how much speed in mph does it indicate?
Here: 35 mph
